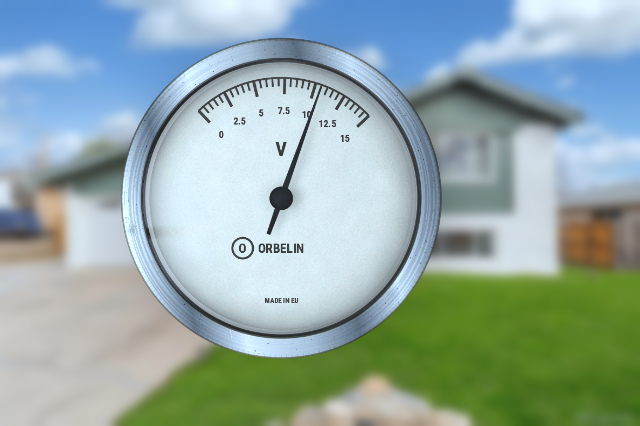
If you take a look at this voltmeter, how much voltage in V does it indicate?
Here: 10.5 V
